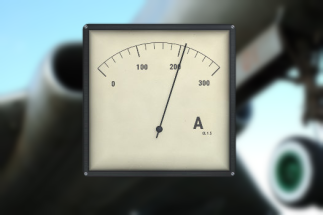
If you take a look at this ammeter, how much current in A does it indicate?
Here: 210 A
